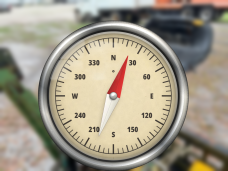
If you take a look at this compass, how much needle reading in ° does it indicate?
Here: 20 °
